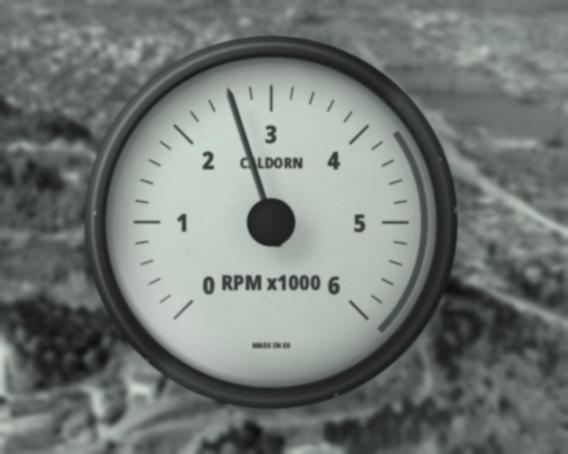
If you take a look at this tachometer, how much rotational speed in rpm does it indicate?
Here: 2600 rpm
